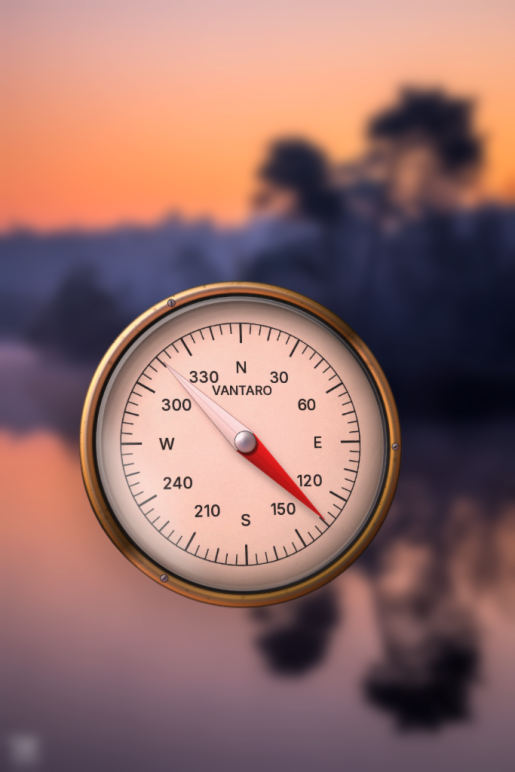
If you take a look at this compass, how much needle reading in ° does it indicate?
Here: 135 °
